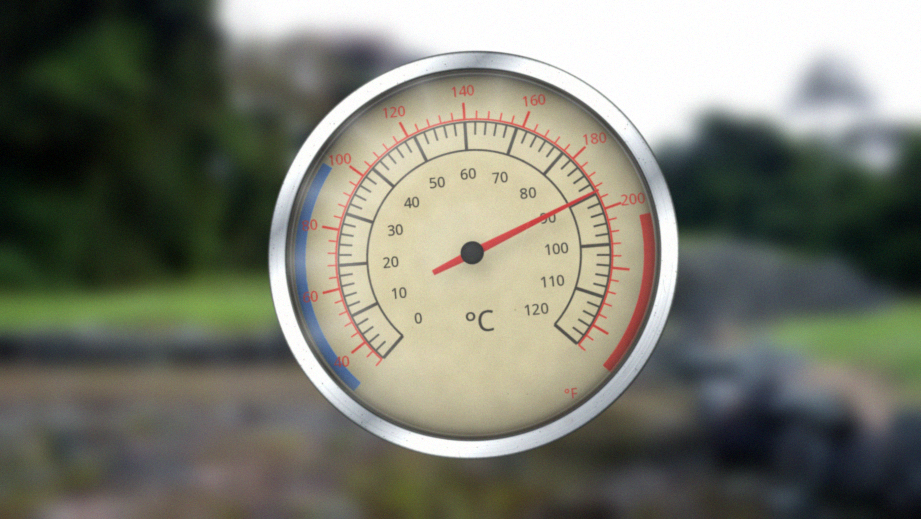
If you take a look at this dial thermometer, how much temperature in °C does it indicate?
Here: 90 °C
